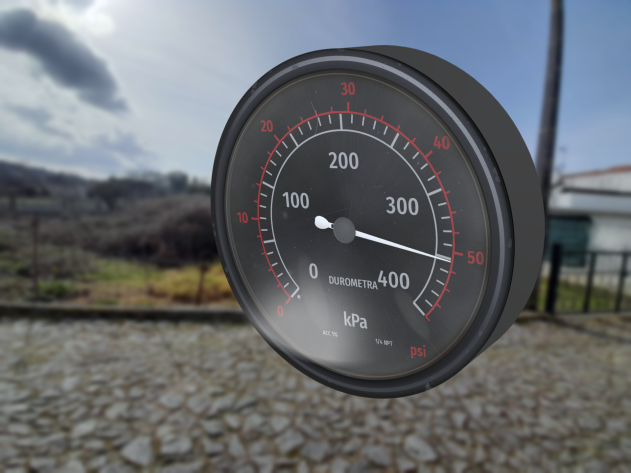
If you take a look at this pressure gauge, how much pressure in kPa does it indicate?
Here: 350 kPa
